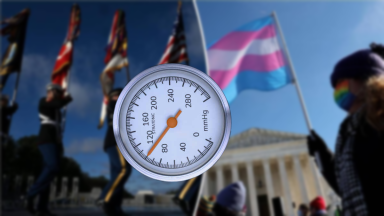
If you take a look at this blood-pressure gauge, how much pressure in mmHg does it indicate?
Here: 100 mmHg
